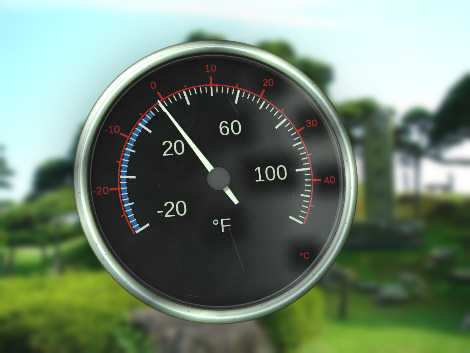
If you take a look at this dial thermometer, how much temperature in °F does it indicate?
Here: 30 °F
